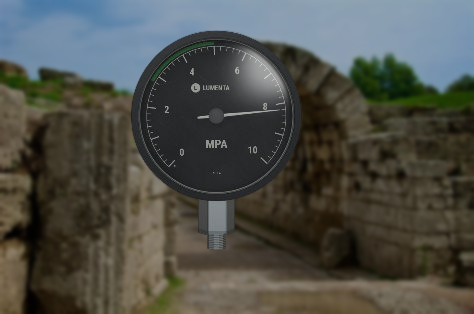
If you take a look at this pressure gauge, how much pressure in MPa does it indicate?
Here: 8.2 MPa
